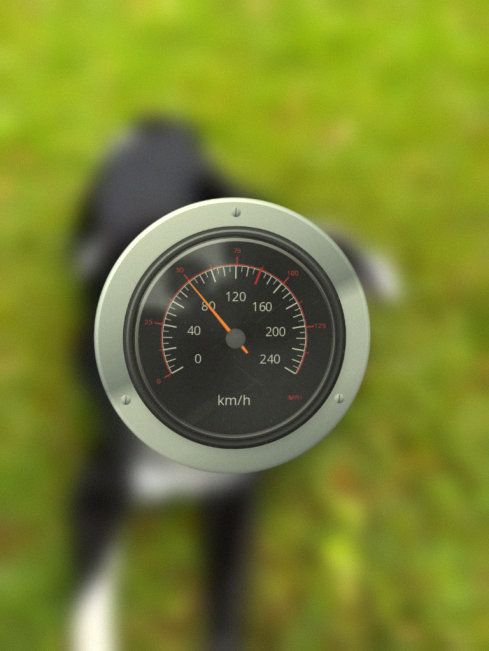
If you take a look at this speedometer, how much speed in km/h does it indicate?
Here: 80 km/h
